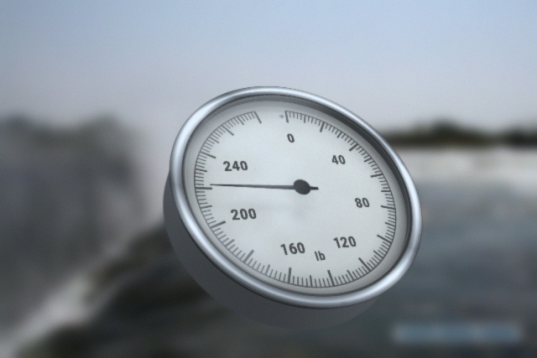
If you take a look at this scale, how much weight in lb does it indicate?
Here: 220 lb
